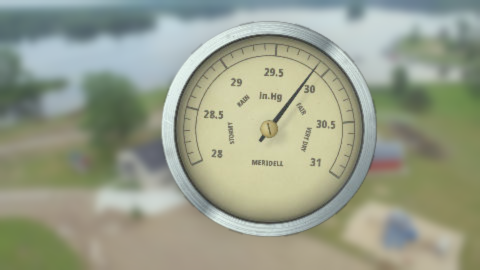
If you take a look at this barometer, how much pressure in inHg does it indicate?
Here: 29.9 inHg
